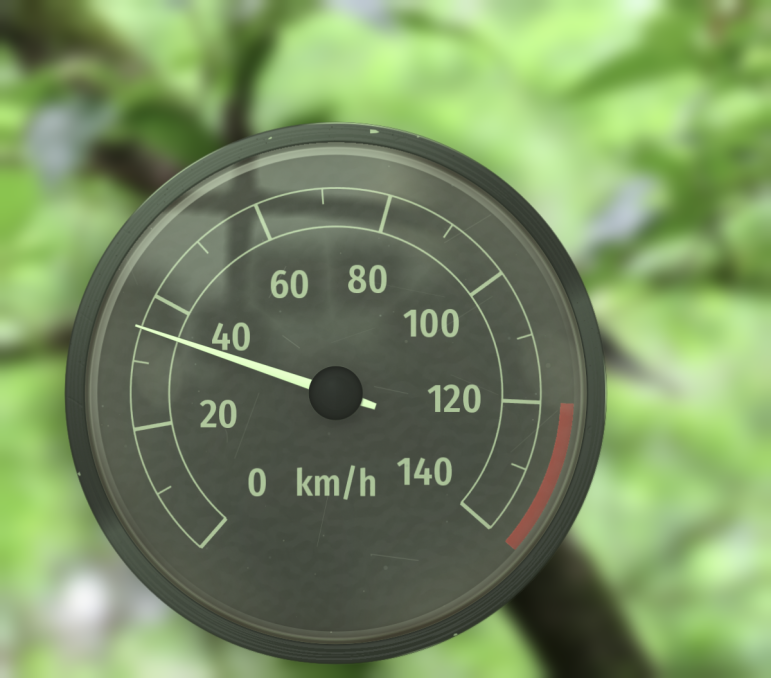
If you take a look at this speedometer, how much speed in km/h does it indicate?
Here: 35 km/h
